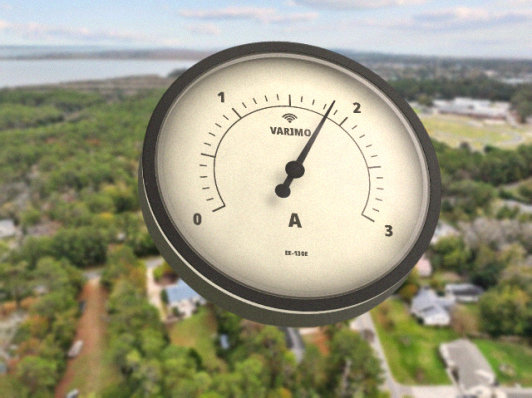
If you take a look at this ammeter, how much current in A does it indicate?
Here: 1.85 A
